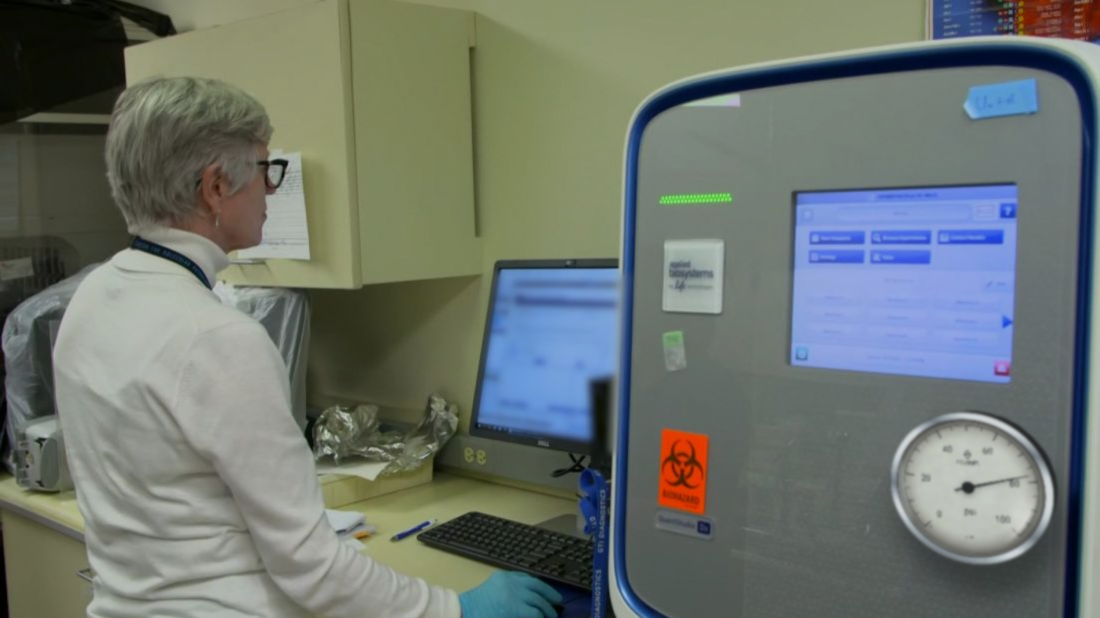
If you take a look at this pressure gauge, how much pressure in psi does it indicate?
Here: 77.5 psi
